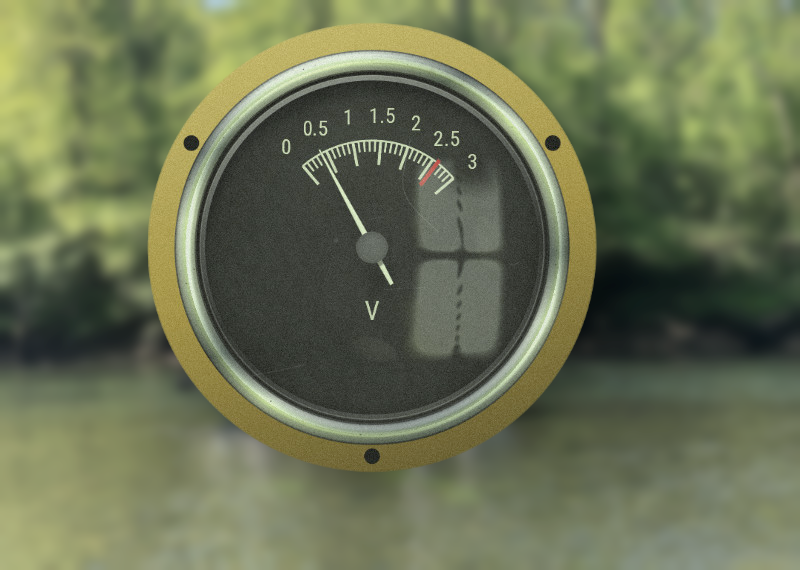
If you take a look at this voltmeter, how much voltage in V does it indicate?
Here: 0.4 V
